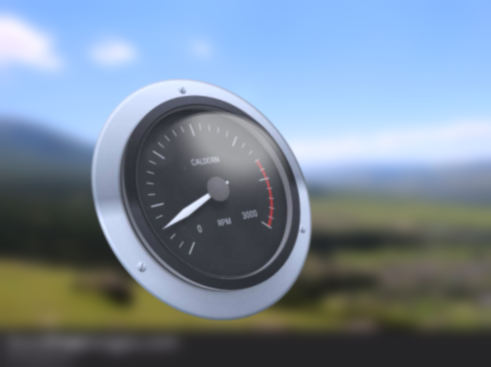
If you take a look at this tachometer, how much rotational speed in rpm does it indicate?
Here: 300 rpm
